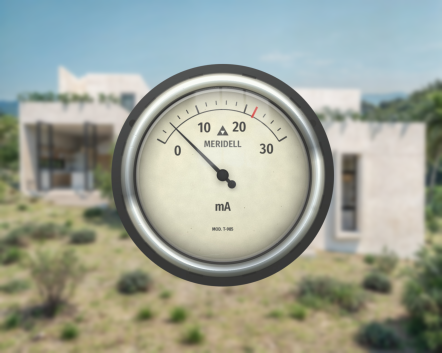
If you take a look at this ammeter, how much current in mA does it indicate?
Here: 4 mA
